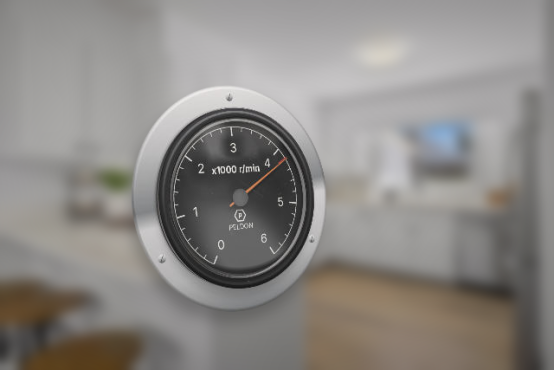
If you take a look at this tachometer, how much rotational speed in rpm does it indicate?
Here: 4200 rpm
